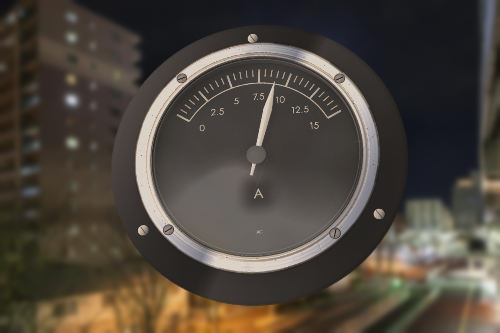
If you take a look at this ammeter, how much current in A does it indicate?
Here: 9 A
